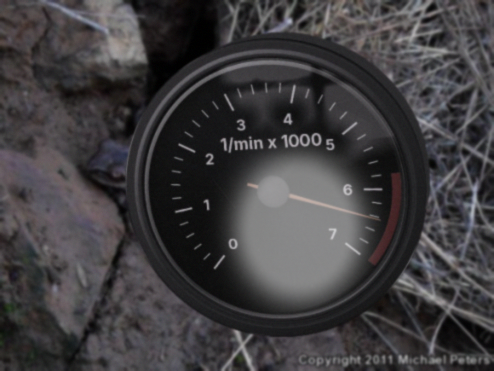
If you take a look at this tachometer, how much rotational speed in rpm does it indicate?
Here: 6400 rpm
